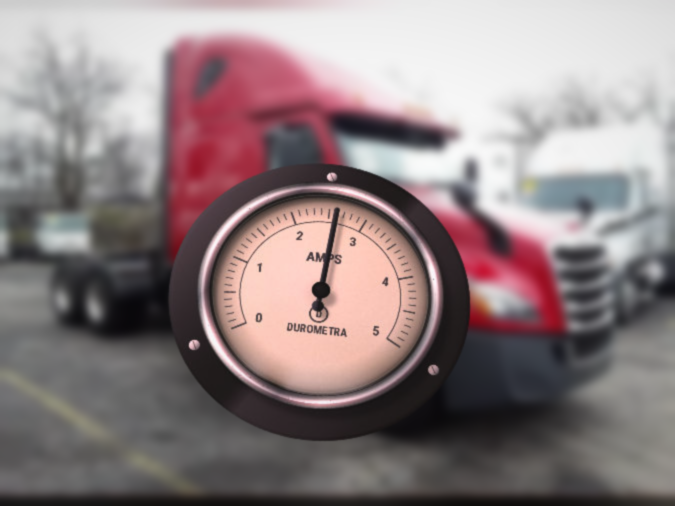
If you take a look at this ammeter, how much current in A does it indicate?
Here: 2.6 A
